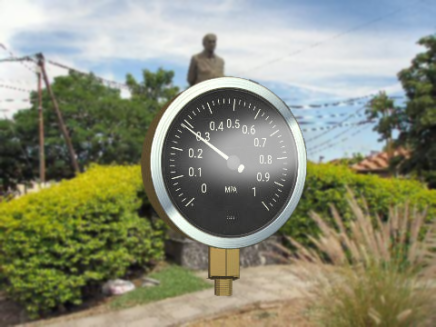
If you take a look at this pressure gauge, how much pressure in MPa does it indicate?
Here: 0.28 MPa
